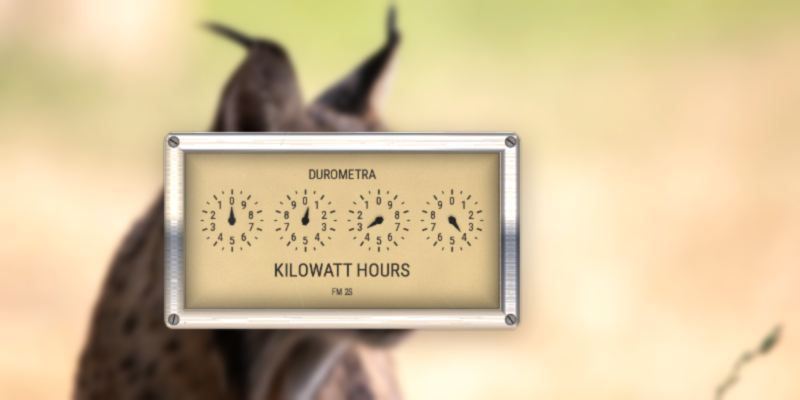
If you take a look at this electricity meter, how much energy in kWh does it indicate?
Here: 34 kWh
